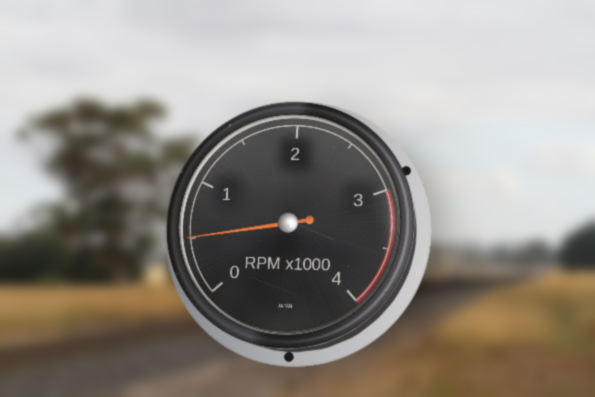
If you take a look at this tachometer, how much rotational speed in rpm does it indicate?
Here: 500 rpm
